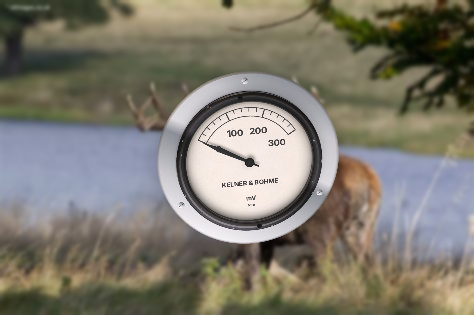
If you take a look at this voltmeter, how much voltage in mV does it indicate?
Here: 0 mV
